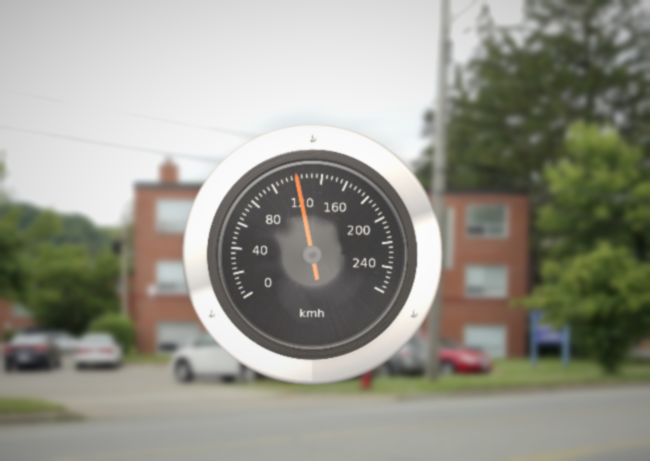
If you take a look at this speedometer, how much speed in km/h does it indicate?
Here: 120 km/h
